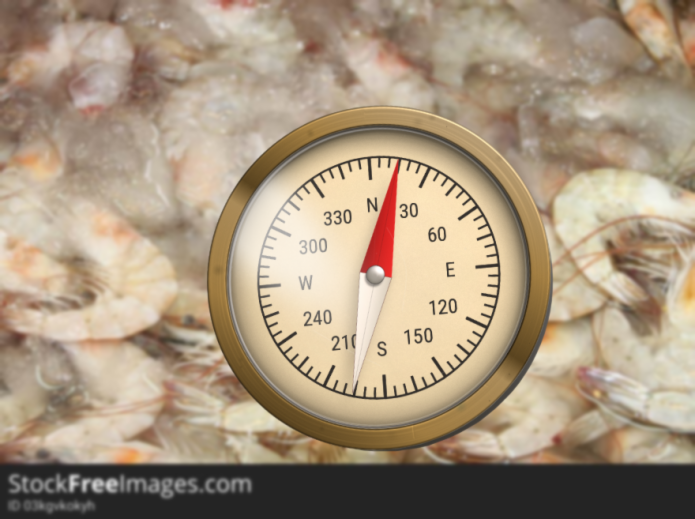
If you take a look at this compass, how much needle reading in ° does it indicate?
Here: 15 °
